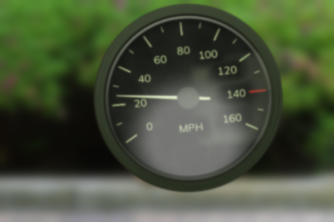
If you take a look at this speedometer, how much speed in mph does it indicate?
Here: 25 mph
